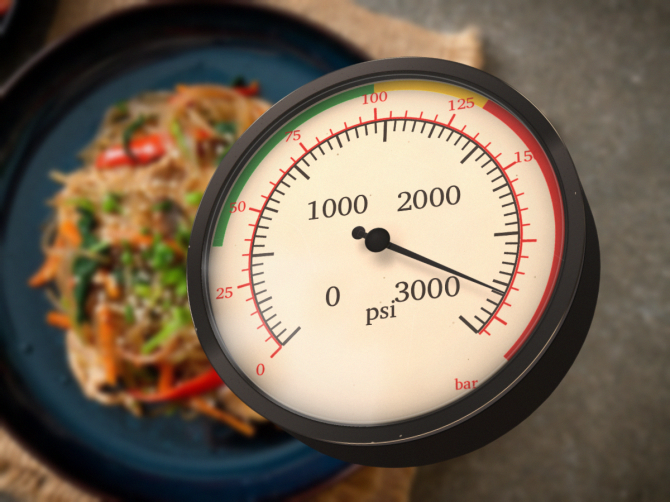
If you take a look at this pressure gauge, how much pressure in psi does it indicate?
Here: 2800 psi
